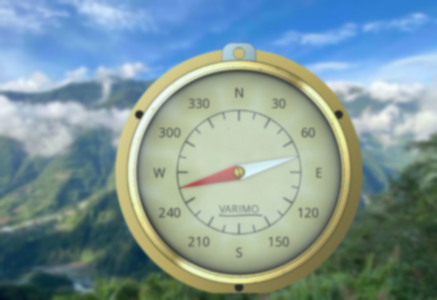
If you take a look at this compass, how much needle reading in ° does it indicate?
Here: 255 °
